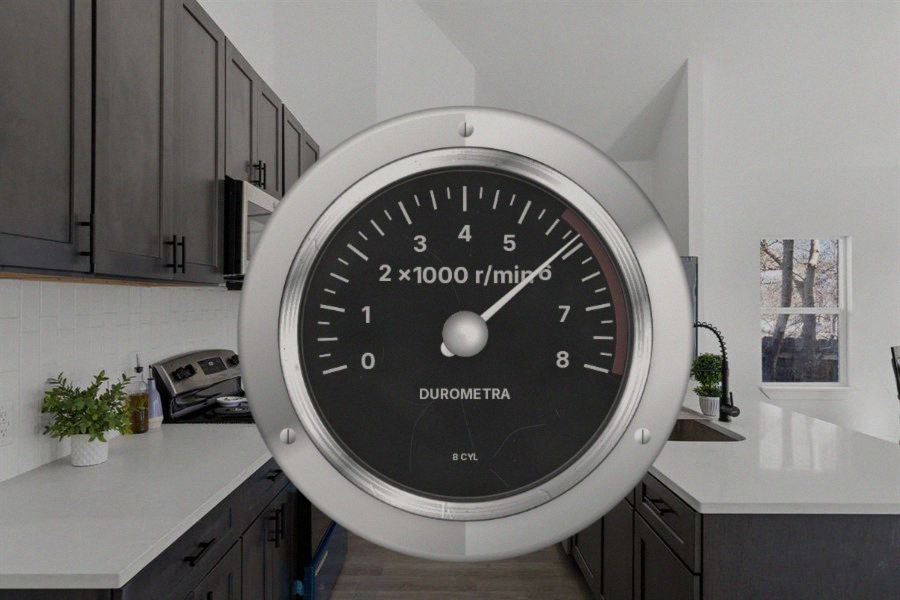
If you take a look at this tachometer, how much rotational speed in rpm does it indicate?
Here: 5875 rpm
